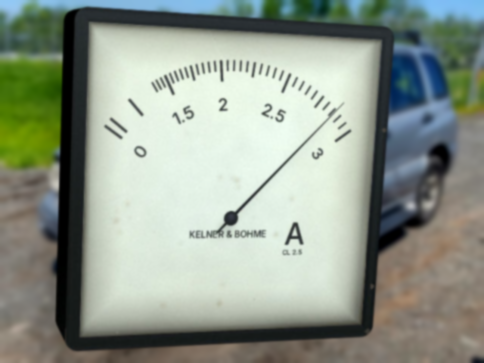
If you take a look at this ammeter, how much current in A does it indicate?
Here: 2.85 A
